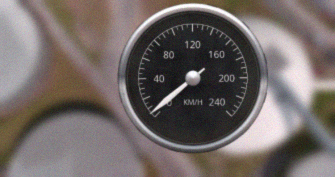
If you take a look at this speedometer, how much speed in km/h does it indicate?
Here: 5 km/h
